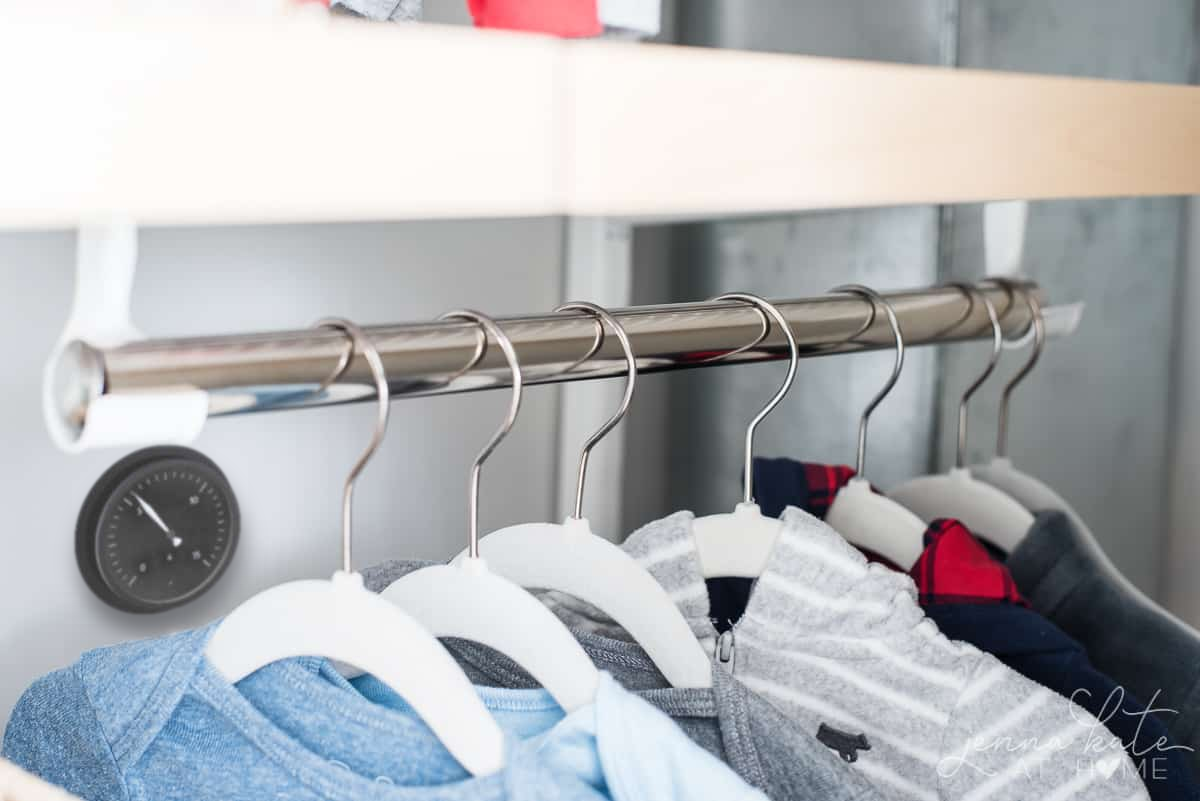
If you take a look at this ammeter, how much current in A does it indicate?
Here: 5.5 A
